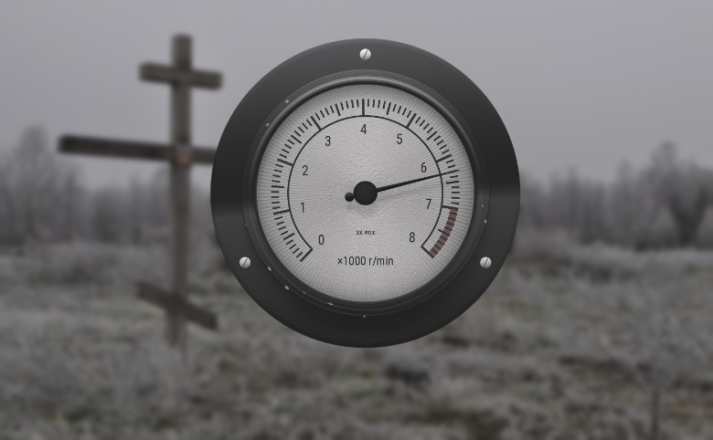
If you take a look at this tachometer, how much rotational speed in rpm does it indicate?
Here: 6300 rpm
